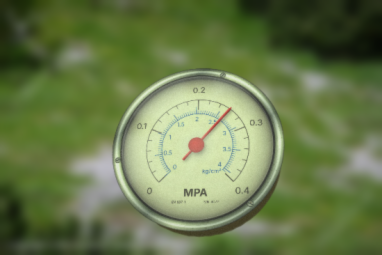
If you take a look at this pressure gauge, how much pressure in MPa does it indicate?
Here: 0.26 MPa
